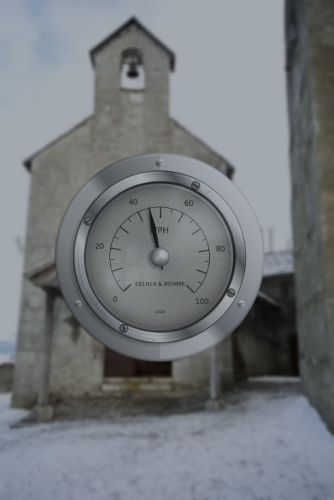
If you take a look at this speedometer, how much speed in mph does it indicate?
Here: 45 mph
